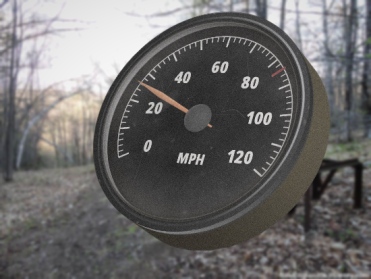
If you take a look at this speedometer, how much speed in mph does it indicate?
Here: 26 mph
